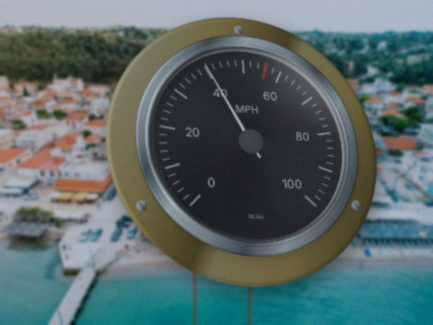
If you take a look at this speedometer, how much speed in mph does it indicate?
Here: 40 mph
